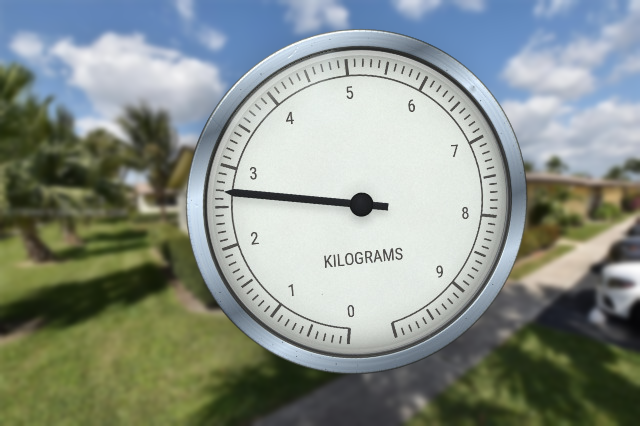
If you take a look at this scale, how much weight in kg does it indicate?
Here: 2.7 kg
